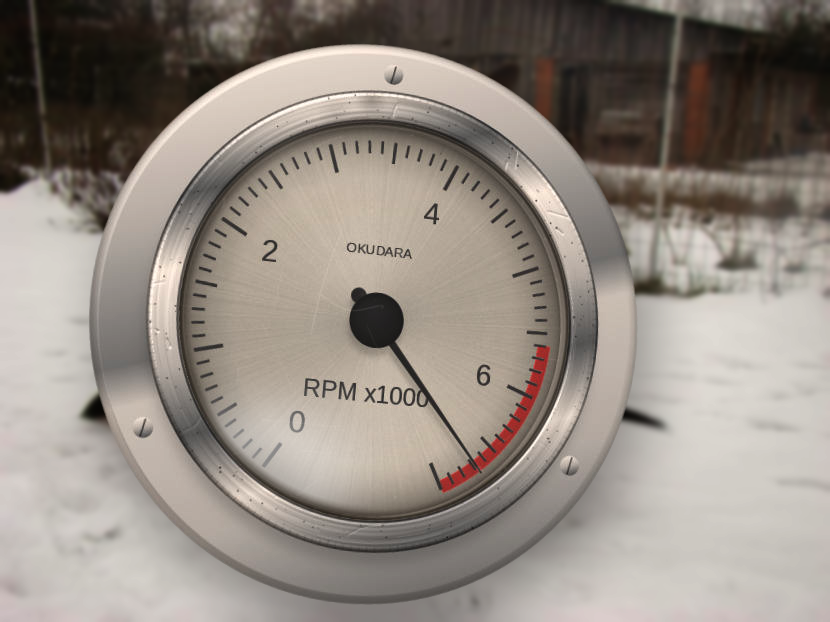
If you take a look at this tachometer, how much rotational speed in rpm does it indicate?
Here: 6700 rpm
